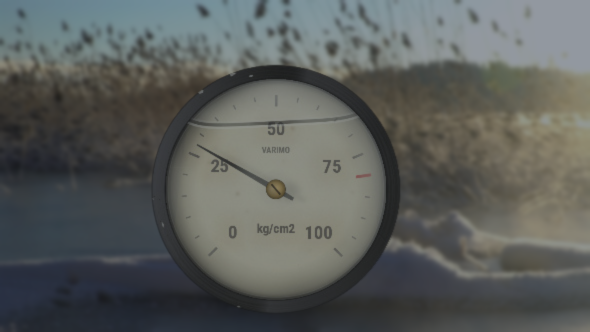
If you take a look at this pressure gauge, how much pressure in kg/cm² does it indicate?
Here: 27.5 kg/cm²
